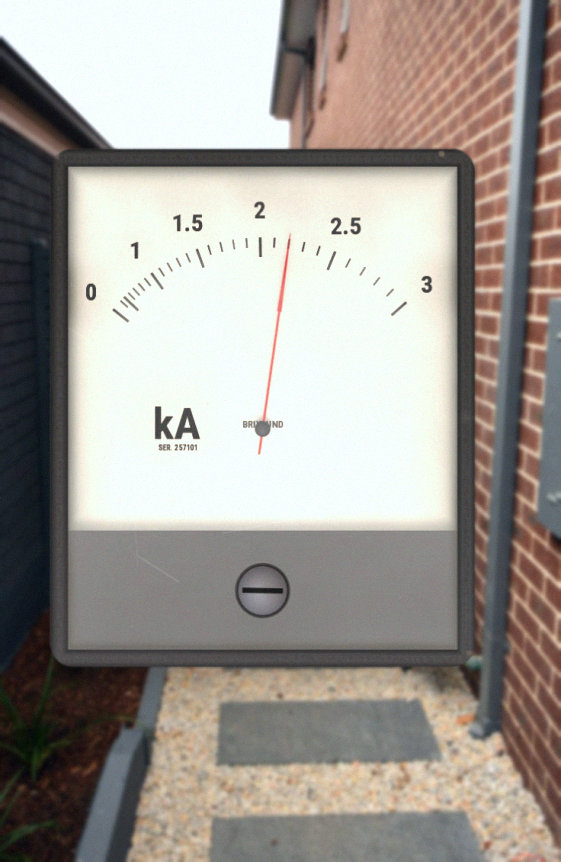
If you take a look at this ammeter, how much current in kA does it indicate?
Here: 2.2 kA
